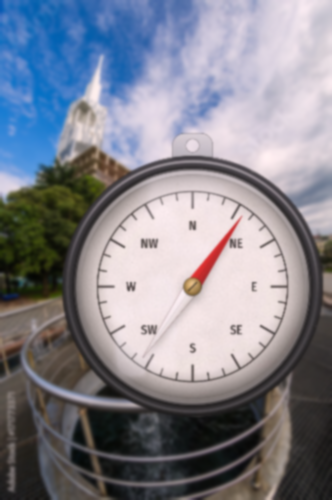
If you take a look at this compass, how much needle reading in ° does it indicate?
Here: 35 °
